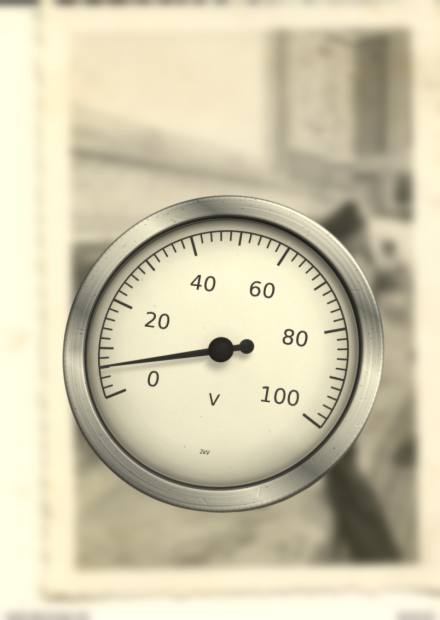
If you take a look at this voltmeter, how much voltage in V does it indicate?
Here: 6 V
